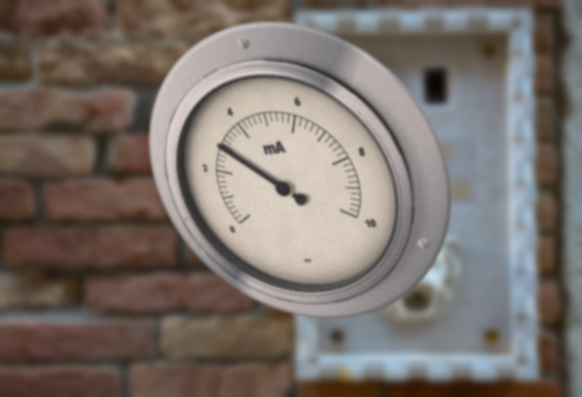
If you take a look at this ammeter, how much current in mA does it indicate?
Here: 3 mA
